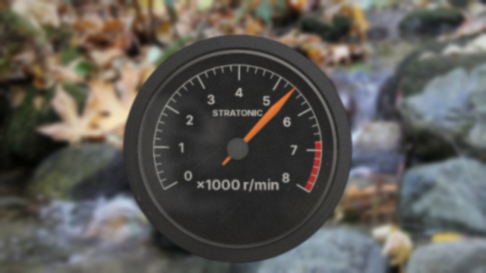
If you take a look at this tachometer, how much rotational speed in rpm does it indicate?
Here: 5400 rpm
